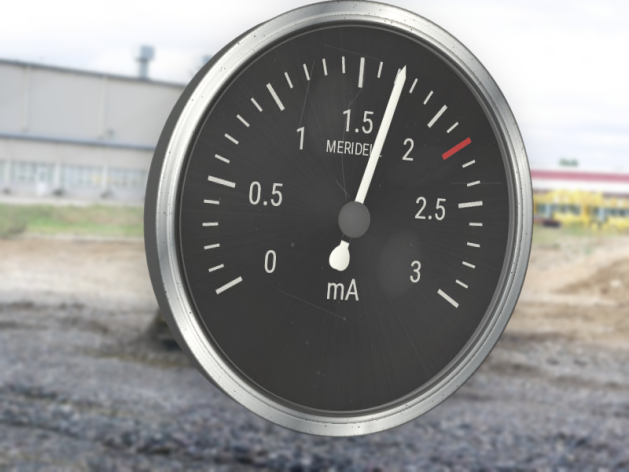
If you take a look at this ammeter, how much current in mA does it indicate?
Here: 1.7 mA
